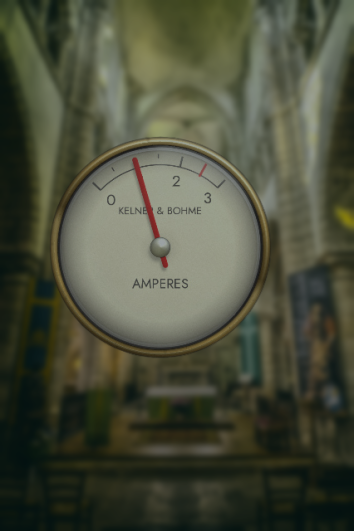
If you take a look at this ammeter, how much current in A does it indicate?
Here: 1 A
